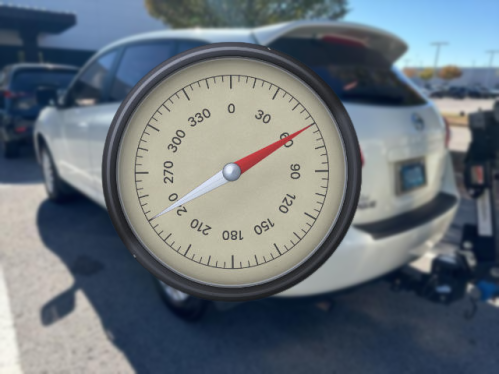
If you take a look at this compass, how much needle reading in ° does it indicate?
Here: 60 °
